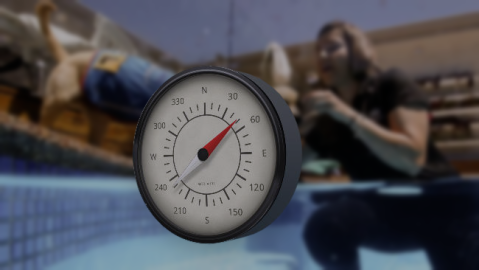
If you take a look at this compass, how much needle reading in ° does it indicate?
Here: 50 °
